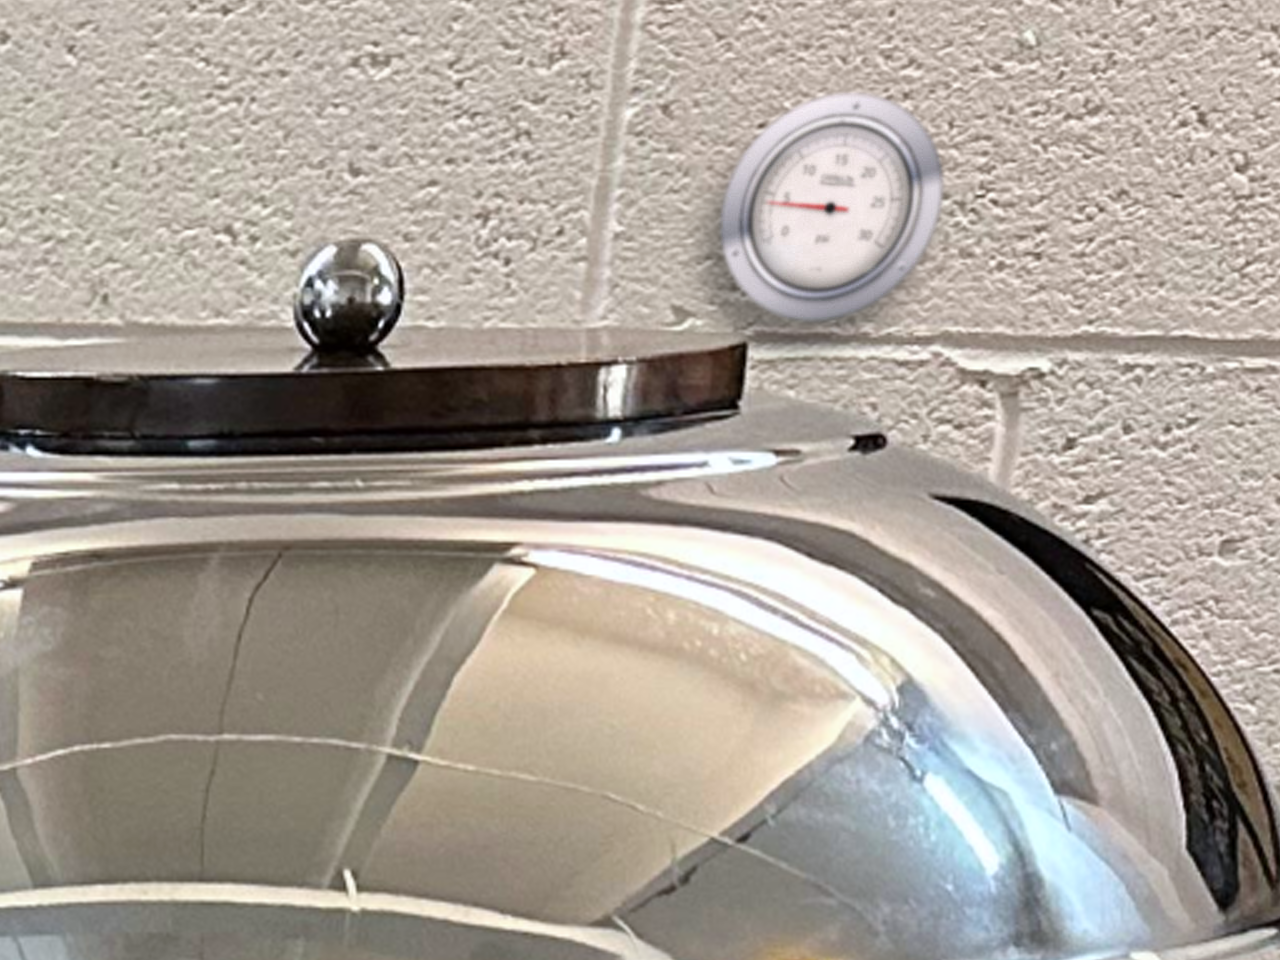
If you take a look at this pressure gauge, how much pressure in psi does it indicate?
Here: 4 psi
